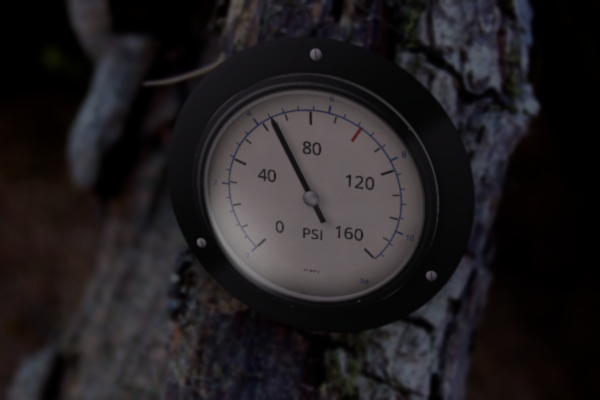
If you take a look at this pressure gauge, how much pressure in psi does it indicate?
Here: 65 psi
